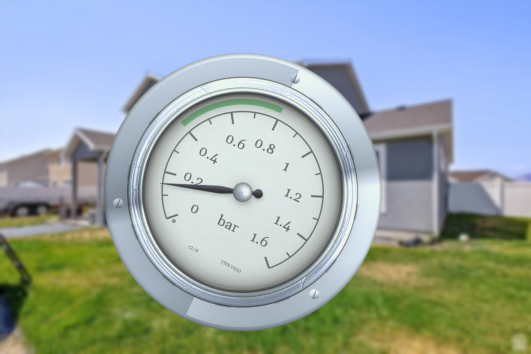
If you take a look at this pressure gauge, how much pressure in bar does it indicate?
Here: 0.15 bar
